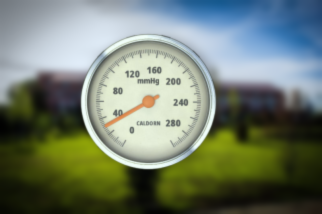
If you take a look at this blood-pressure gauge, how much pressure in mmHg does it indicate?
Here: 30 mmHg
